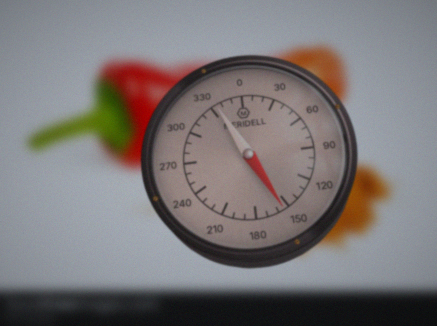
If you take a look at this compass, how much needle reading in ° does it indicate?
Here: 155 °
